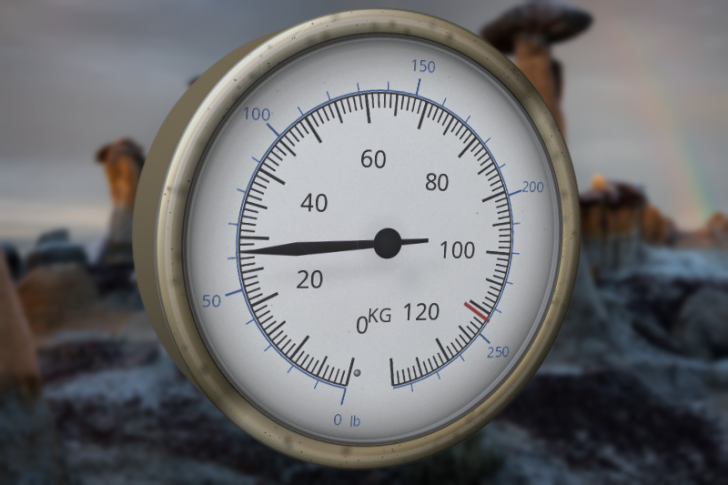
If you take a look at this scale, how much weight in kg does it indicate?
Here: 28 kg
